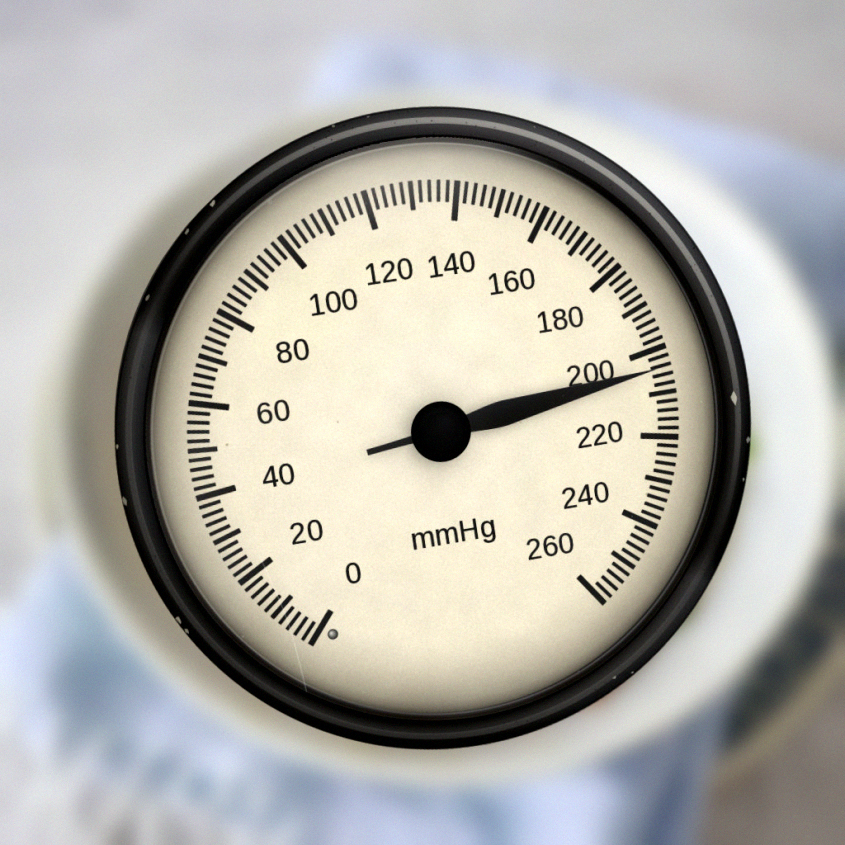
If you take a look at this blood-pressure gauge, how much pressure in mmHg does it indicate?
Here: 204 mmHg
